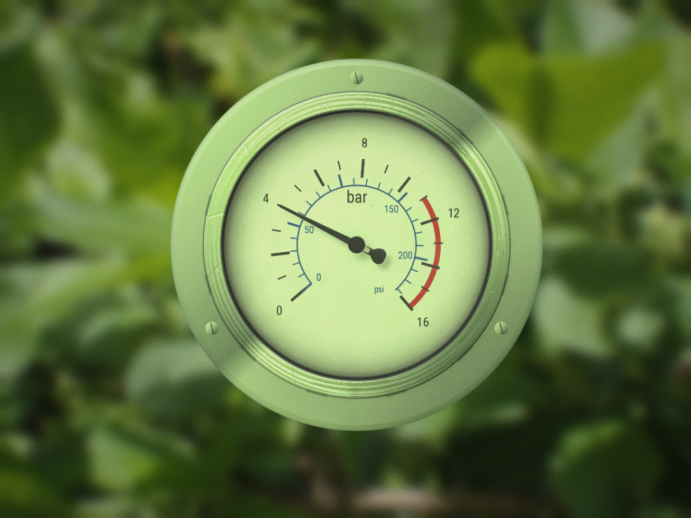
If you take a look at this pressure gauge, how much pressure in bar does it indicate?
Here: 4 bar
